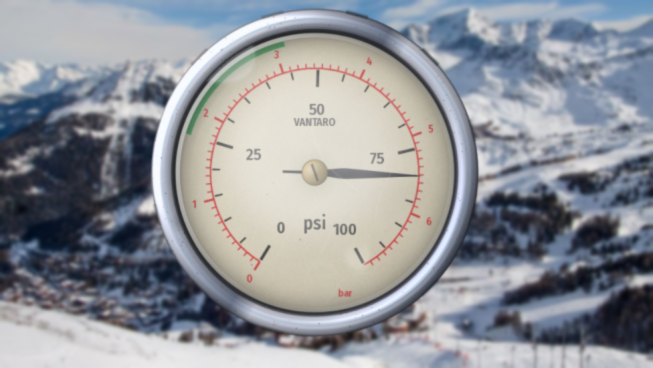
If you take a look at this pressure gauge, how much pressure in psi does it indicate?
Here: 80 psi
